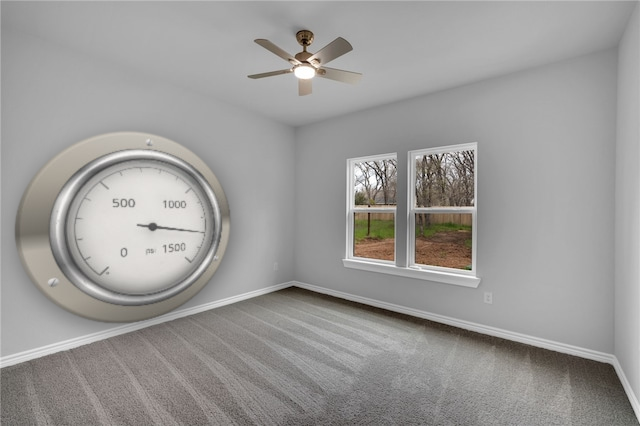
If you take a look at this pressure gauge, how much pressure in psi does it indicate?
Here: 1300 psi
